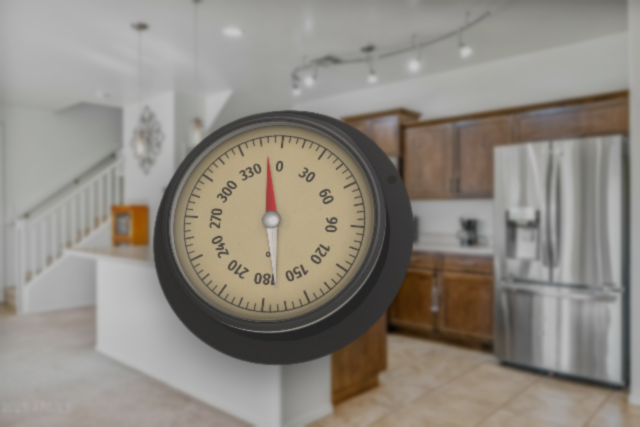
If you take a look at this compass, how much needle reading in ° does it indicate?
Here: 350 °
